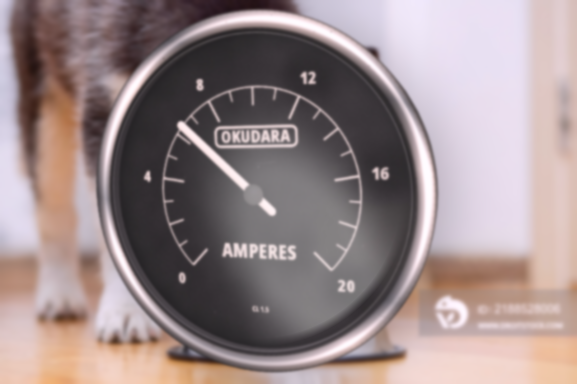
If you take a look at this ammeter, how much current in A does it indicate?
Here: 6.5 A
